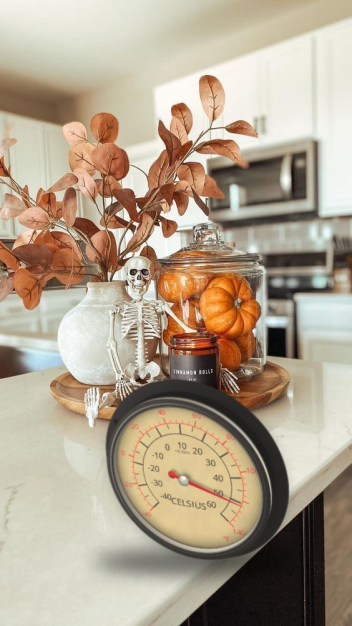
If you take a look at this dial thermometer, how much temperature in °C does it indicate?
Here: 50 °C
